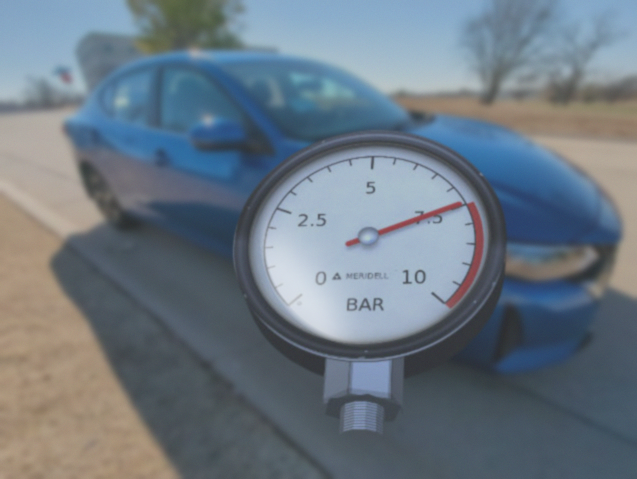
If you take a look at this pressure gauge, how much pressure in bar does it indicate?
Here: 7.5 bar
